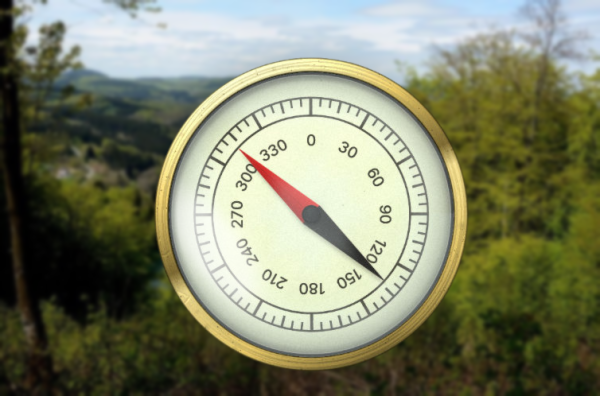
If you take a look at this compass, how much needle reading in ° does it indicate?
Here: 312.5 °
